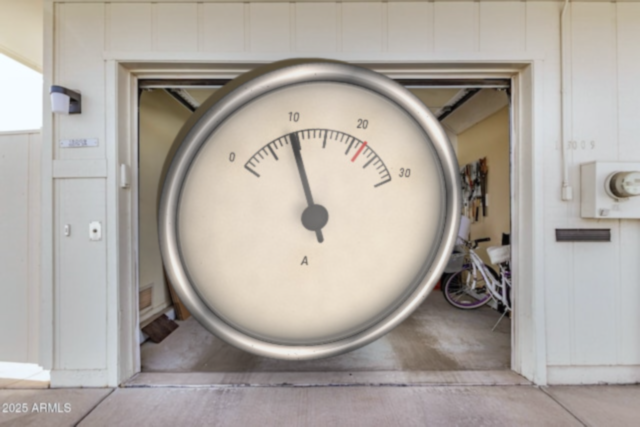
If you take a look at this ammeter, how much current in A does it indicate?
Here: 9 A
